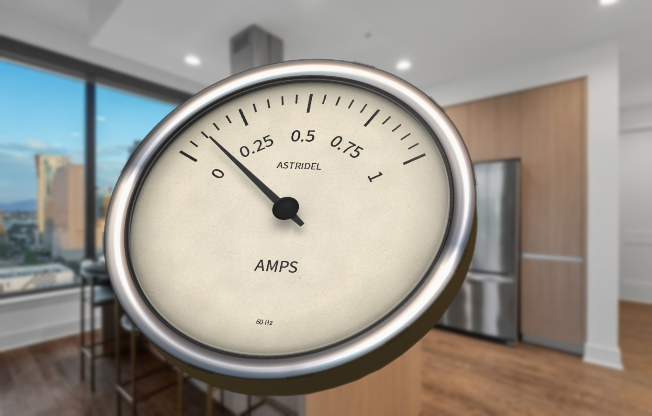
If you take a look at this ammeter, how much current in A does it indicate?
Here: 0.1 A
